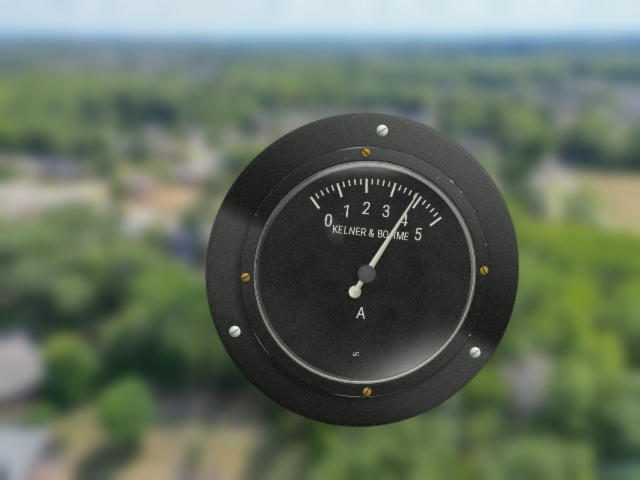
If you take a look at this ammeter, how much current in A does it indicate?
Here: 3.8 A
